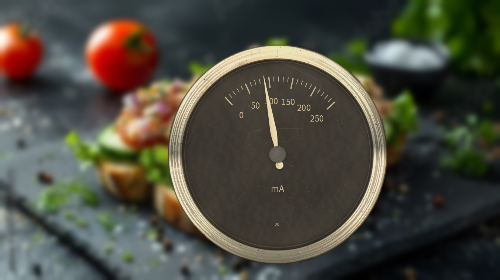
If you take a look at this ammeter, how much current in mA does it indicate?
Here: 90 mA
